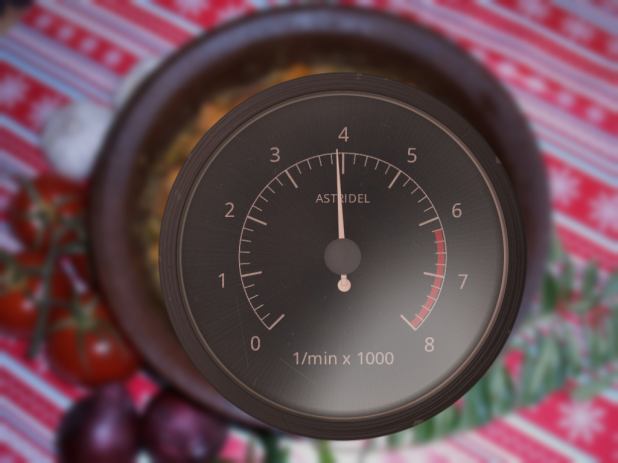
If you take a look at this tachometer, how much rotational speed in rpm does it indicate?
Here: 3900 rpm
